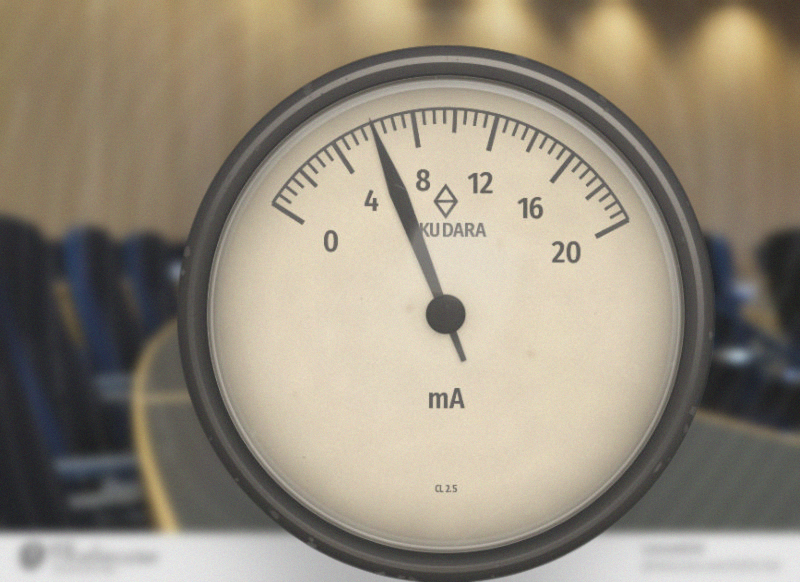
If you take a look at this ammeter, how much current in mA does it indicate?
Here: 6 mA
